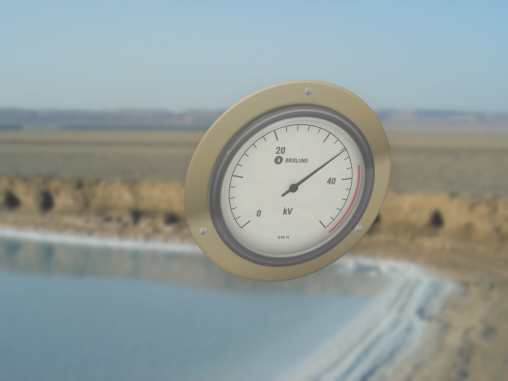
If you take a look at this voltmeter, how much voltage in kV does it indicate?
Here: 34 kV
